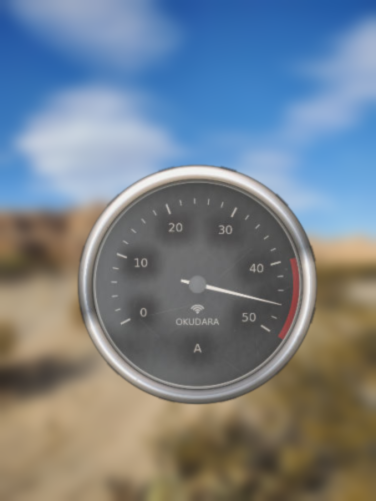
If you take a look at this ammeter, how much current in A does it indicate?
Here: 46 A
